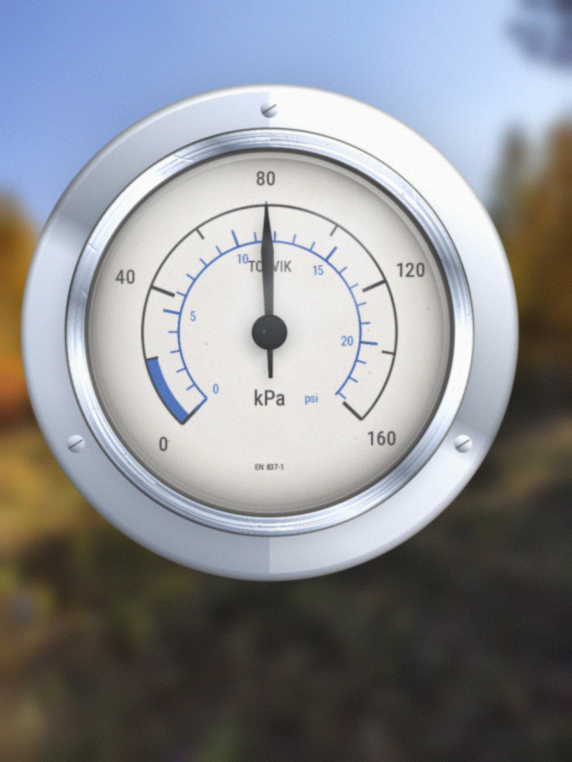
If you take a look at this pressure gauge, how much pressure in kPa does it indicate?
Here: 80 kPa
